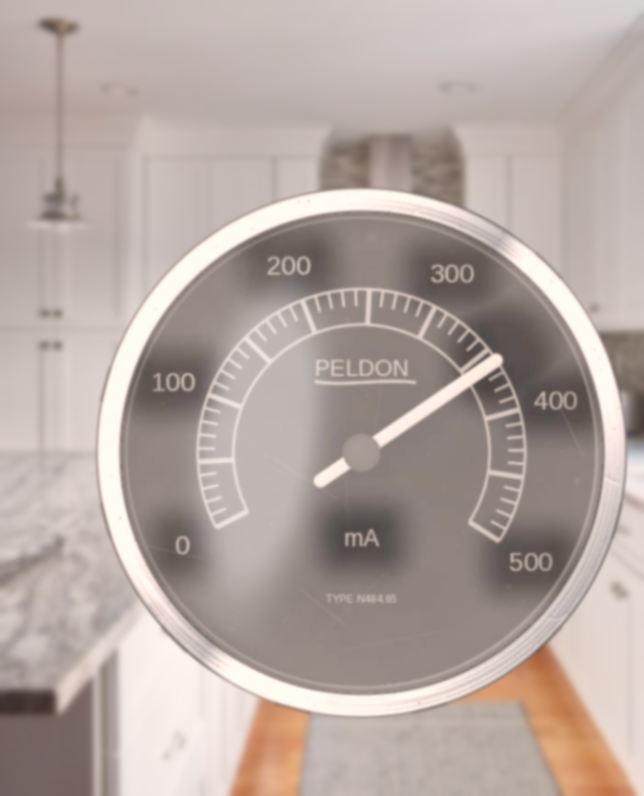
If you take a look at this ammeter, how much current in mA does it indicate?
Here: 360 mA
